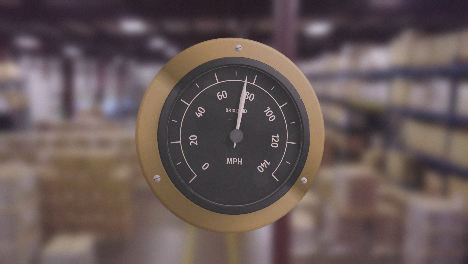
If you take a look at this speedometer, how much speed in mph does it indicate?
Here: 75 mph
